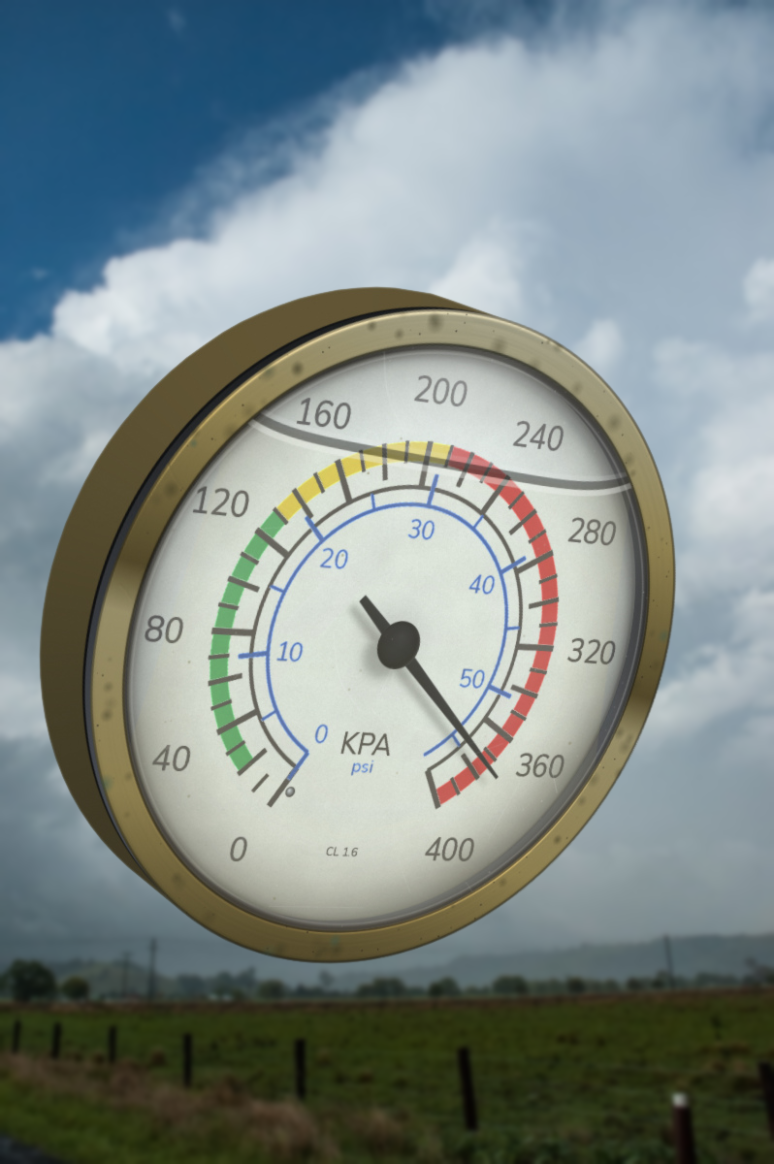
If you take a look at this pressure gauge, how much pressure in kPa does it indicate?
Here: 375 kPa
